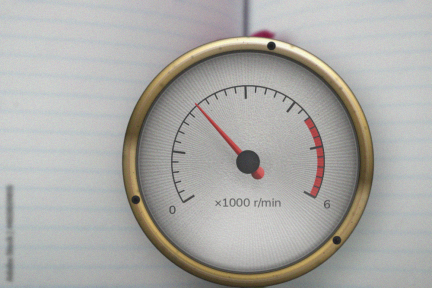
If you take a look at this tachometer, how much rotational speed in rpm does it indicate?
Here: 2000 rpm
